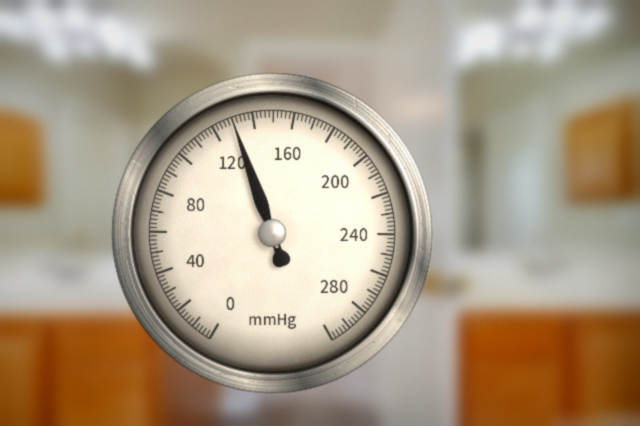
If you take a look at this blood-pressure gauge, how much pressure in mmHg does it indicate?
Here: 130 mmHg
